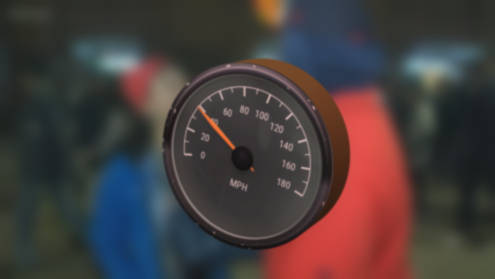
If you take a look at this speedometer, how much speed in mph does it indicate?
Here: 40 mph
